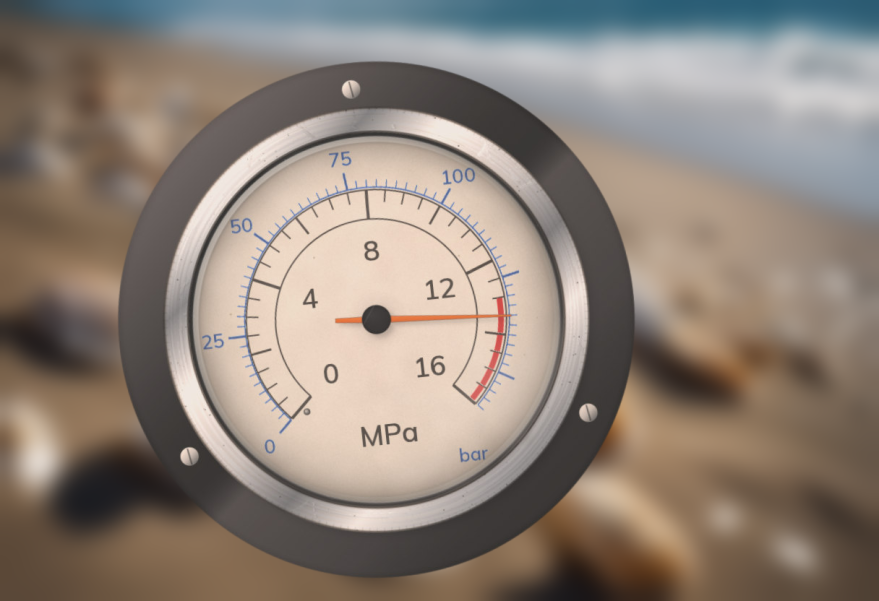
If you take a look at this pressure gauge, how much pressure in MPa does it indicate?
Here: 13.5 MPa
